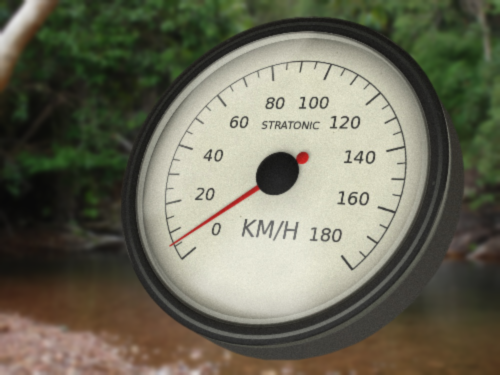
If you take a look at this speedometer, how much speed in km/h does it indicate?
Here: 5 km/h
